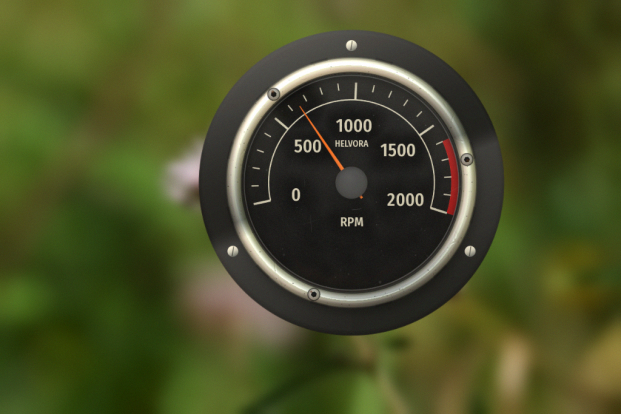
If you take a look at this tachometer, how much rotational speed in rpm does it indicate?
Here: 650 rpm
